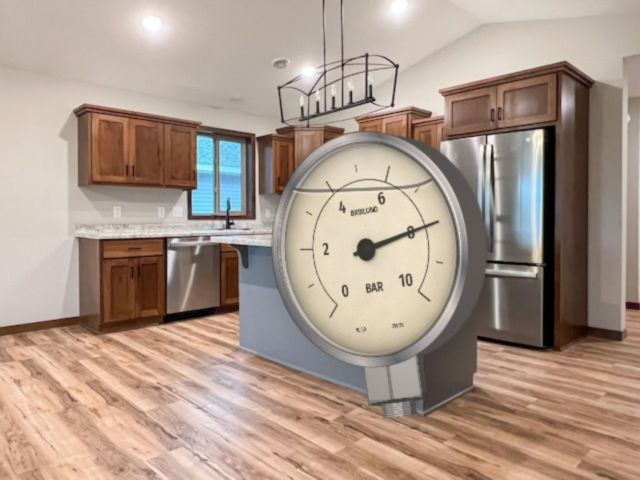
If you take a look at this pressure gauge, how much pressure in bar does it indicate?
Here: 8 bar
